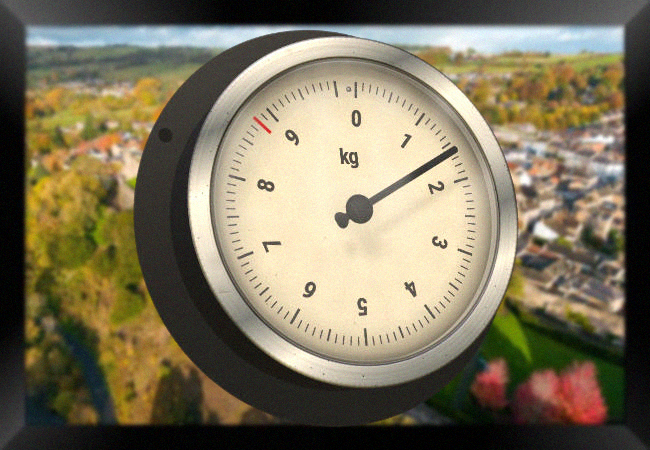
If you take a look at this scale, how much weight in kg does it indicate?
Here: 1.6 kg
